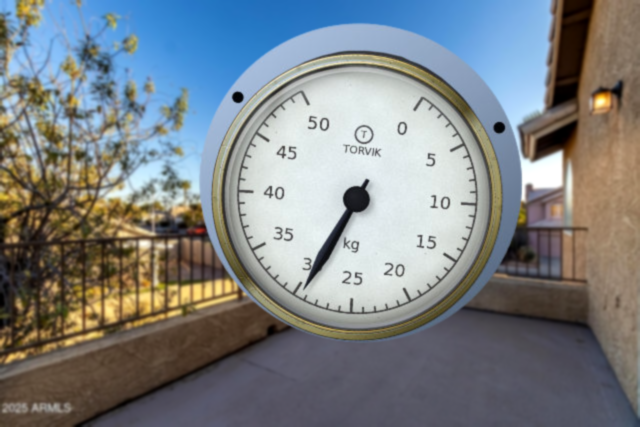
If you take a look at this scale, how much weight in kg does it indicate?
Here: 29.5 kg
